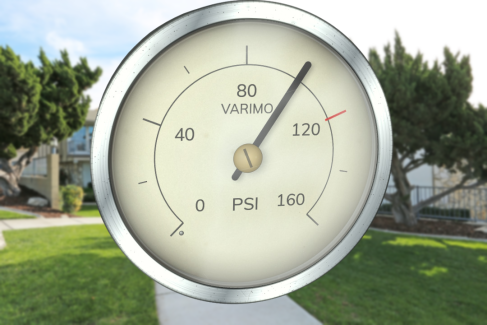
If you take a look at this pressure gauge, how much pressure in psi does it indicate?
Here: 100 psi
